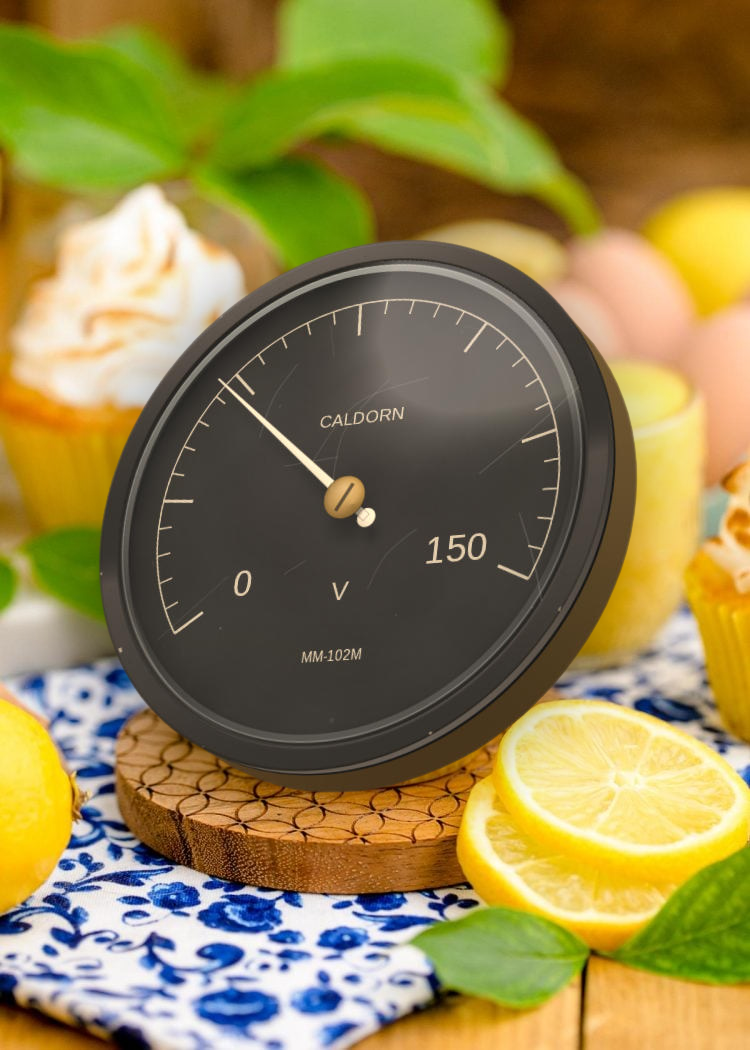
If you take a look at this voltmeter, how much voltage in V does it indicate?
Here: 47.5 V
